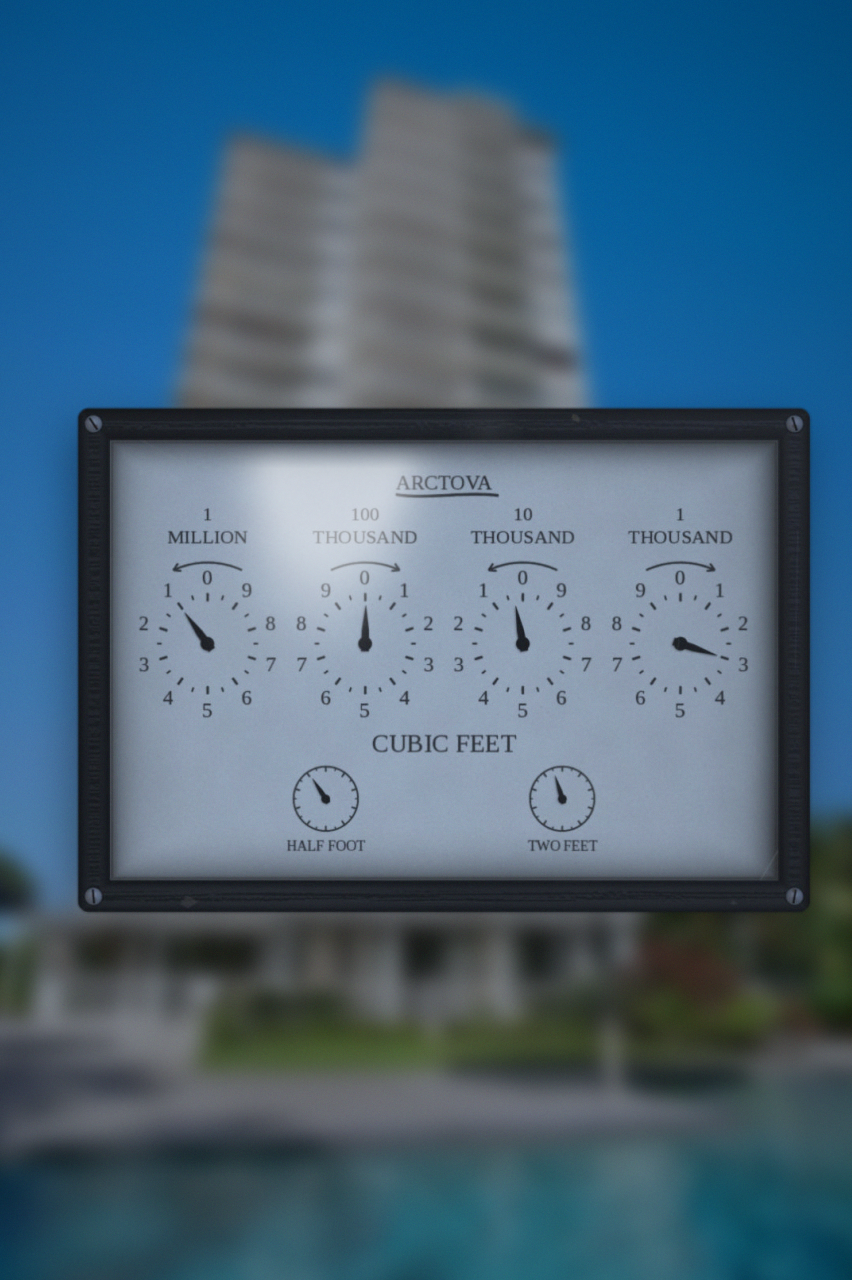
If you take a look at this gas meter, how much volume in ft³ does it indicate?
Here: 100300 ft³
